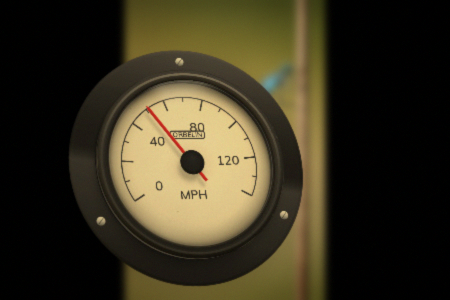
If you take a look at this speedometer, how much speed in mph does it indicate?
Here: 50 mph
